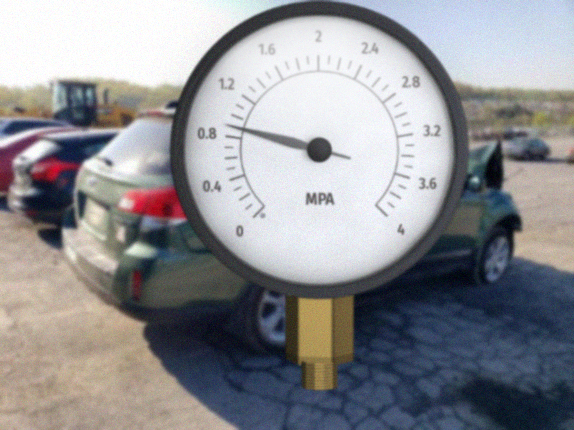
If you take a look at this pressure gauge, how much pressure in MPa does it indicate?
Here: 0.9 MPa
